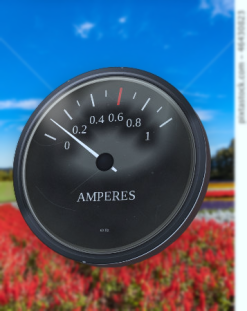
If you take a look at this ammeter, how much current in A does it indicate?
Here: 0.1 A
